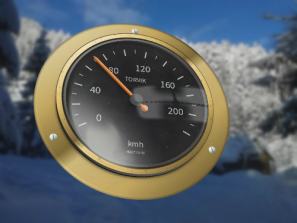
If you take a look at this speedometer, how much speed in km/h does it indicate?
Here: 70 km/h
